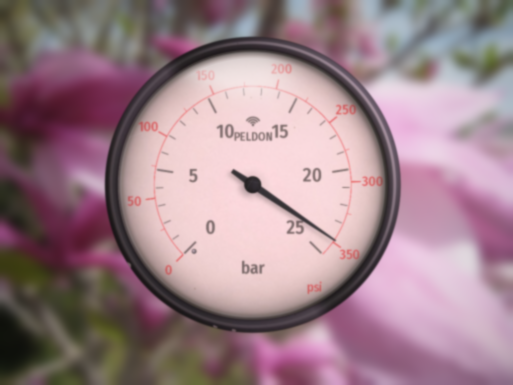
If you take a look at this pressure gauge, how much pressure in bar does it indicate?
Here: 24 bar
